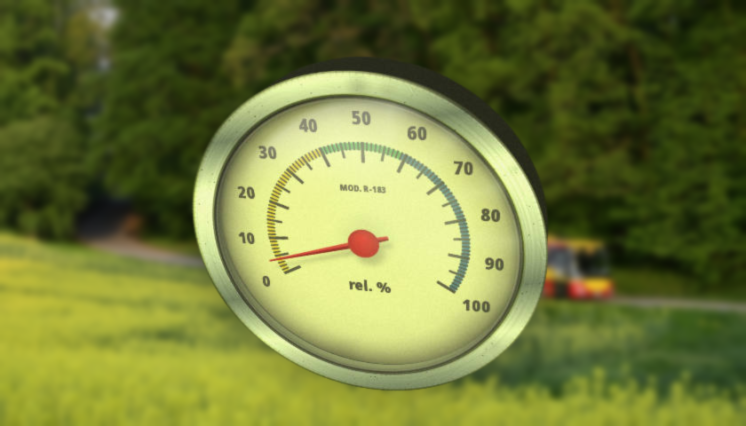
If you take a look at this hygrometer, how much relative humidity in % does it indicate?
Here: 5 %
